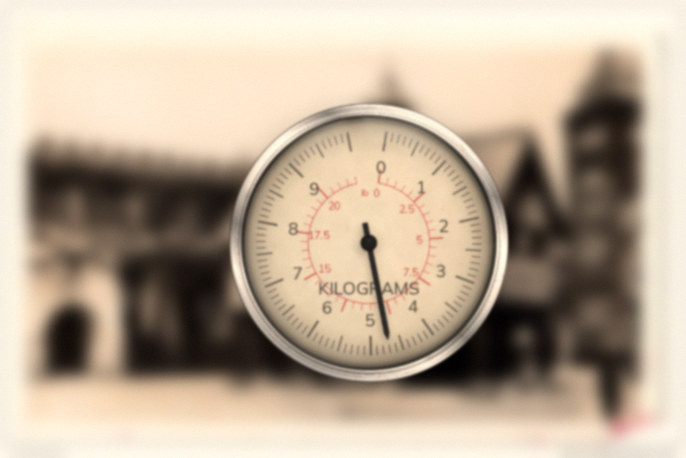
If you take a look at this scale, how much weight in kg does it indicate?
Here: 4.7 kg
